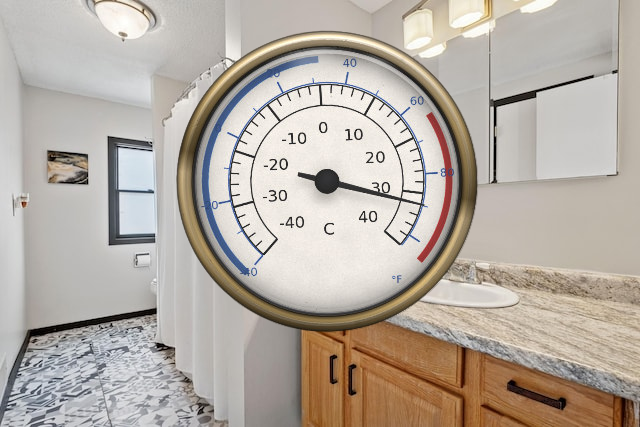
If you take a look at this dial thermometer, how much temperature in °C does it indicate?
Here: 32 °C
